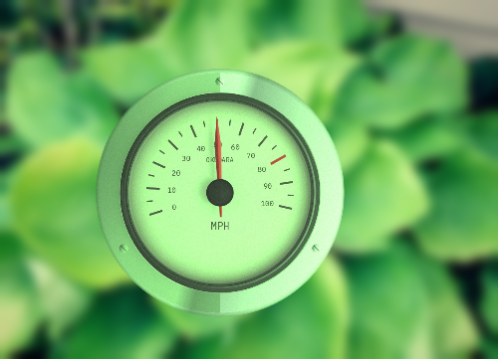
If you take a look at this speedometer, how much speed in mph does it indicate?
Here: 50 mph
